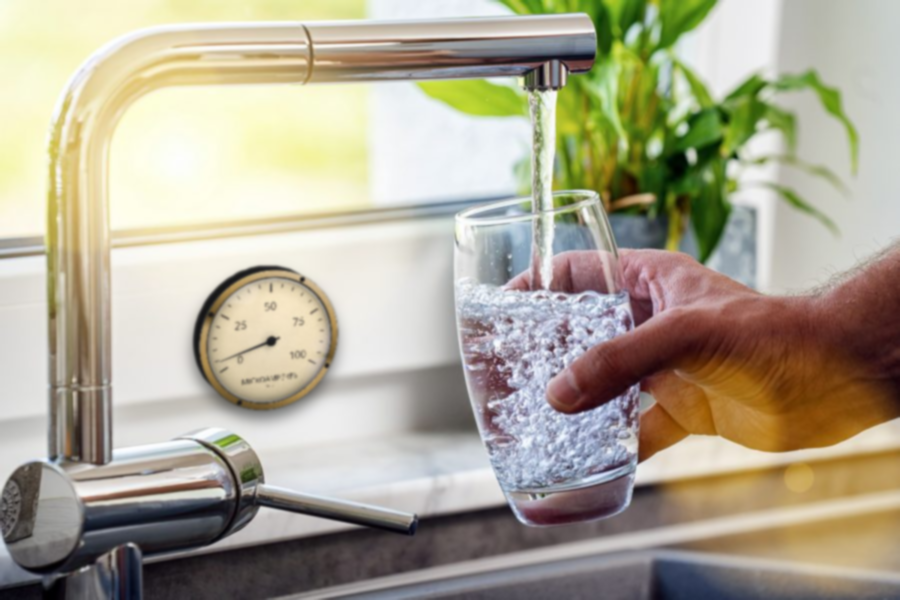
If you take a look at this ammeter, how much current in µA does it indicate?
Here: 5 µA
